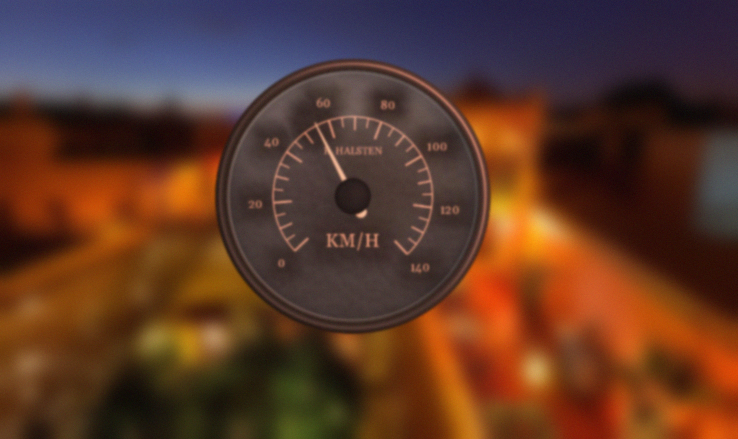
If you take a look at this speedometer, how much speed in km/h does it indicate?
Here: 55 km/h
